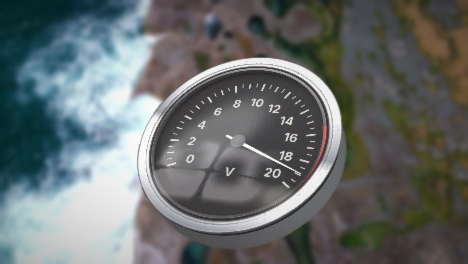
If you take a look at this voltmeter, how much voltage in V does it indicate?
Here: 19 V
